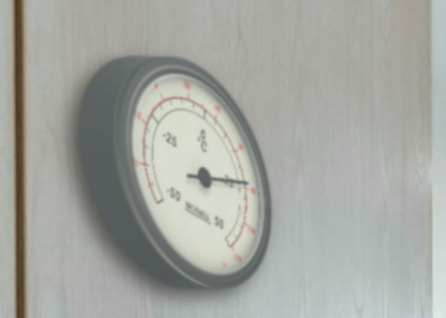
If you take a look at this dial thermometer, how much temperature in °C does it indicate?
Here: 25 °C
